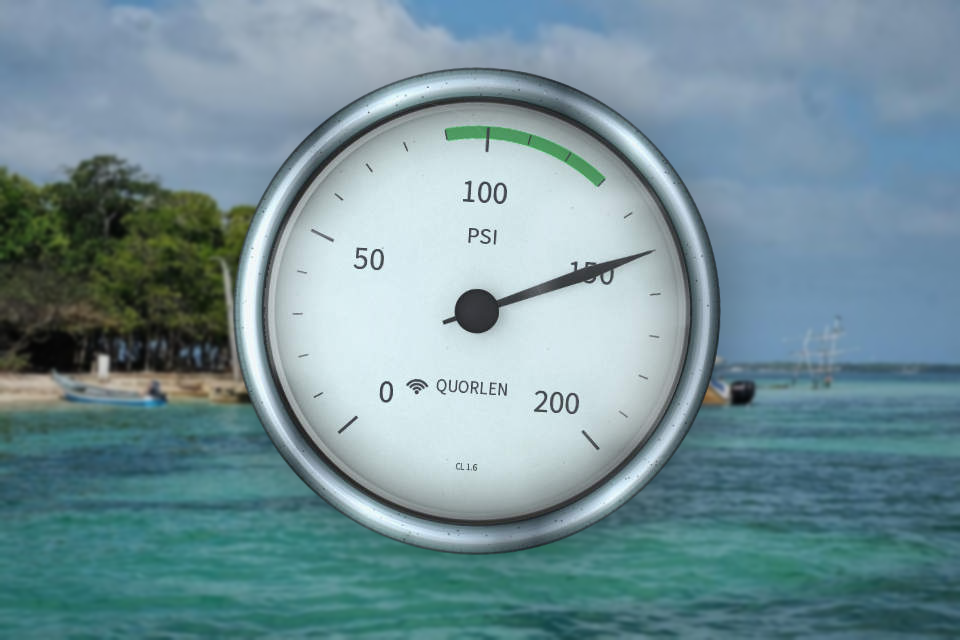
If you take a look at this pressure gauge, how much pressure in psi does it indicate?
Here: 150 psi
